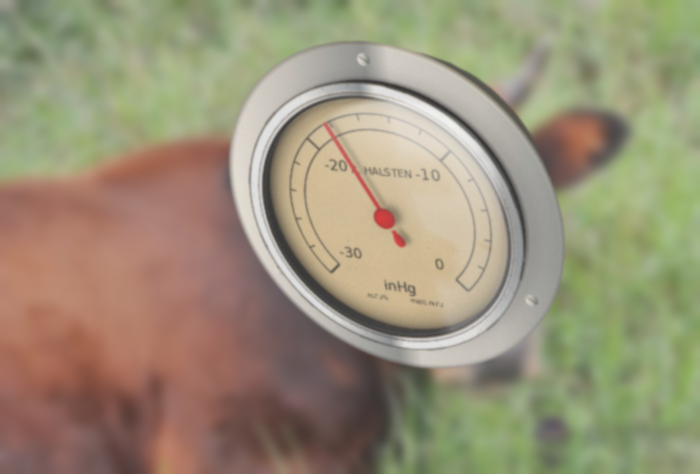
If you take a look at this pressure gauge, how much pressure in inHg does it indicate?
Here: -18 inHg
